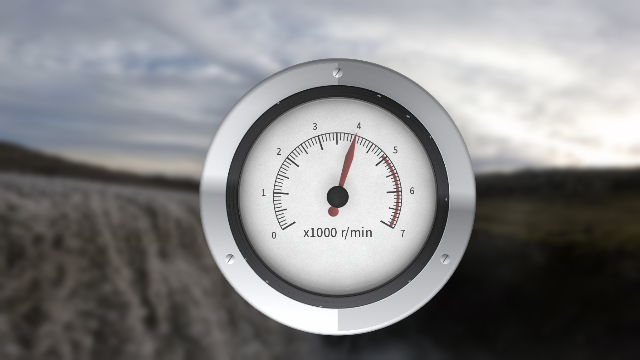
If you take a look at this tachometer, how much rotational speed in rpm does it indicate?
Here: 4000 rpm
